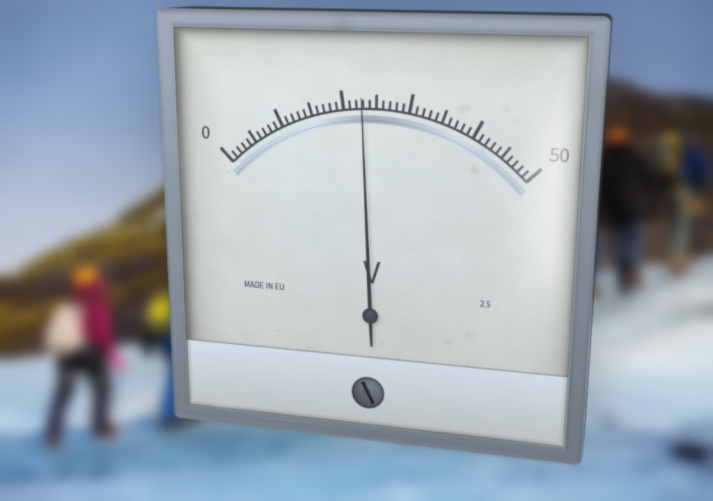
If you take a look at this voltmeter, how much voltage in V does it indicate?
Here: 23 V
